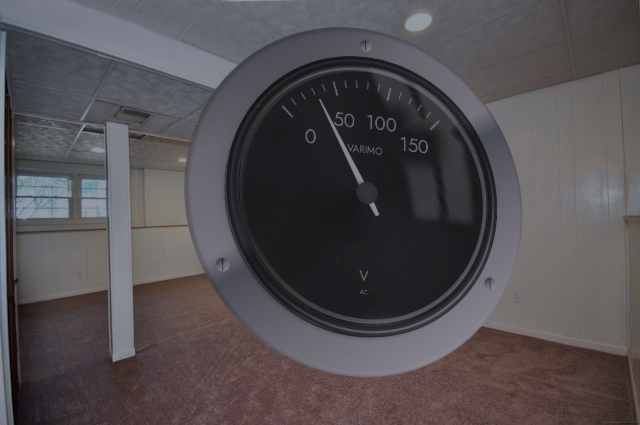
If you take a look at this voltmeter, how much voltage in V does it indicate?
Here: 30 V
